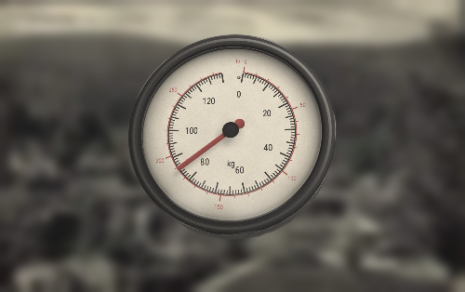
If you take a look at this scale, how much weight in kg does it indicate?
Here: 85 kg
